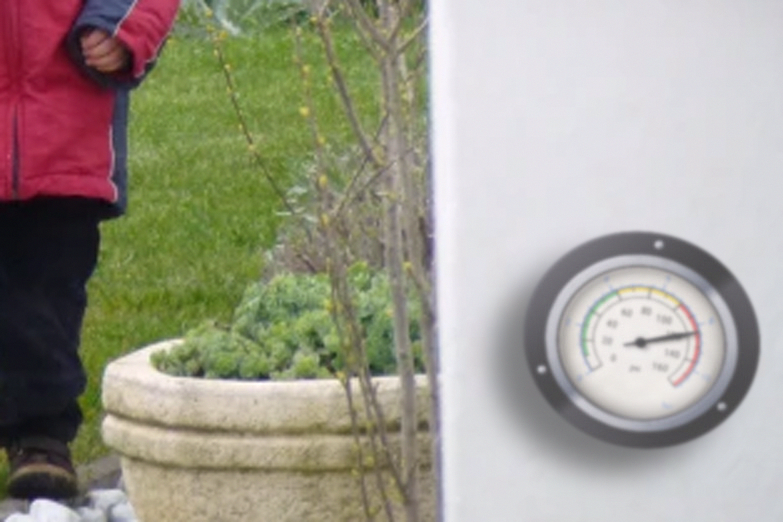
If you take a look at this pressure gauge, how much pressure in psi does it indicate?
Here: 120 psi
